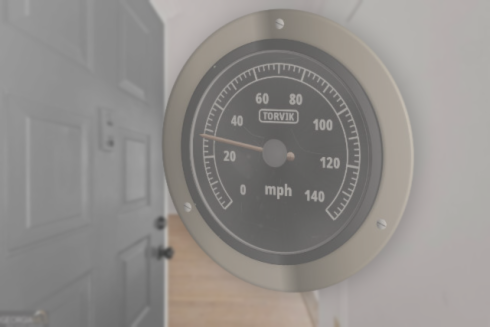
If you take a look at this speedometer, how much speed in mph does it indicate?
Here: 28 mph
